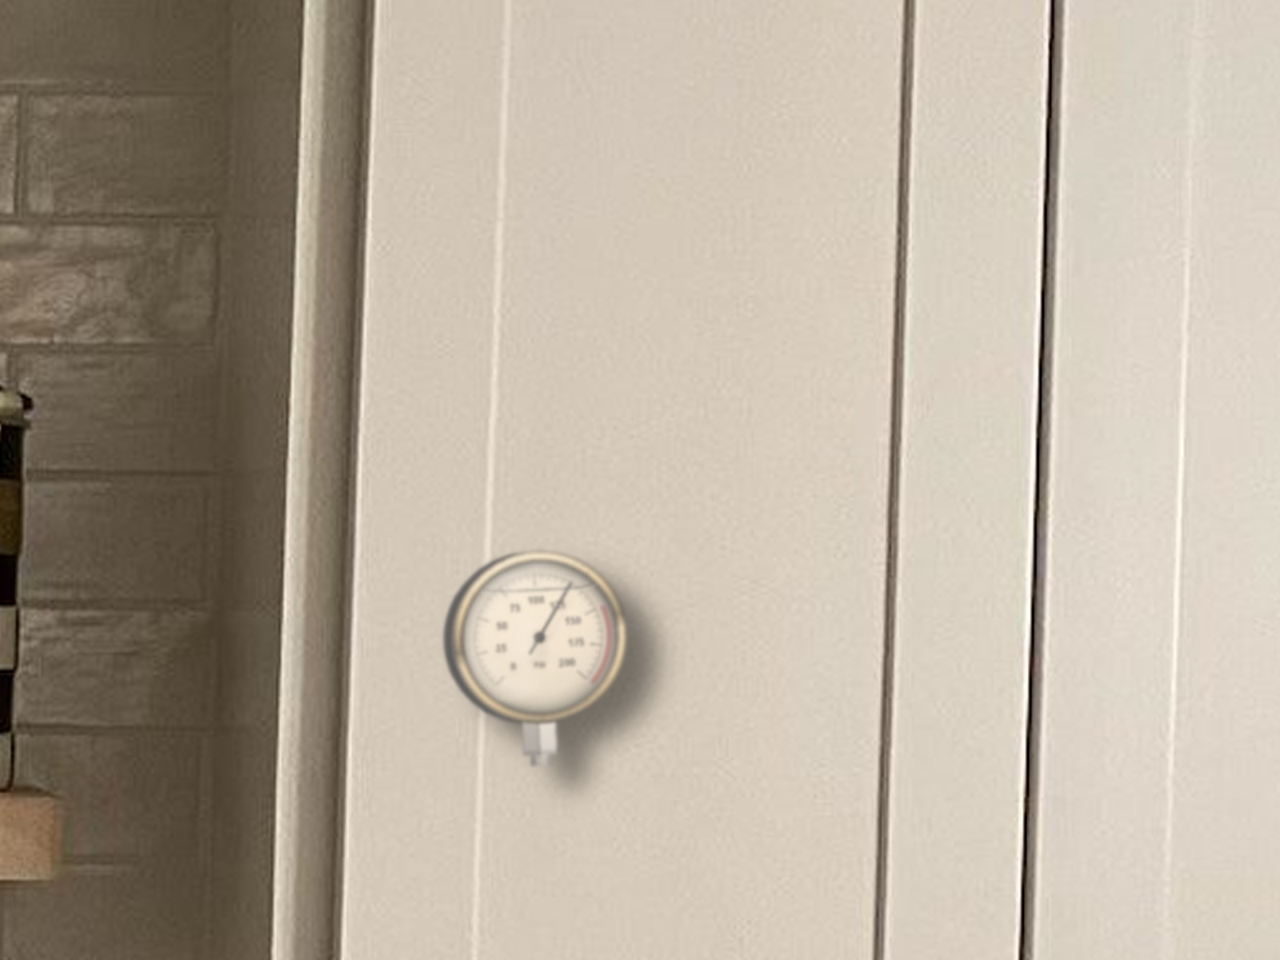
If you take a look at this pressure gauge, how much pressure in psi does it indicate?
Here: 125 psi
